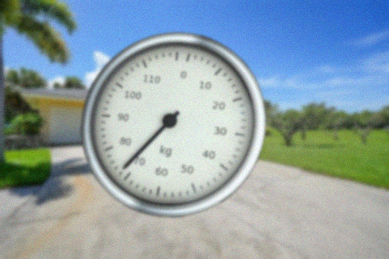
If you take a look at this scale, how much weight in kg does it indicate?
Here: 72 kg
